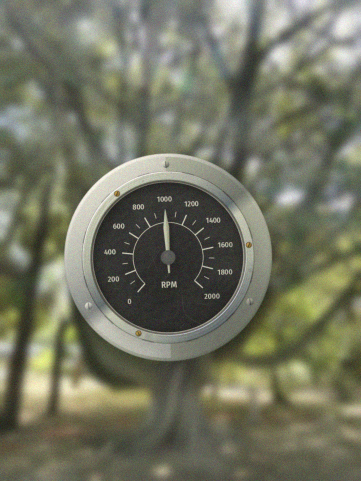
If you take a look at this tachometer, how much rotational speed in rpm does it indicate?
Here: 1000 rpm
